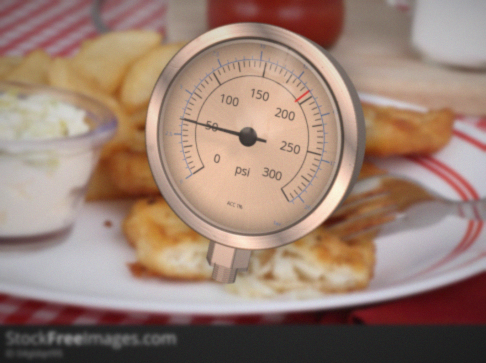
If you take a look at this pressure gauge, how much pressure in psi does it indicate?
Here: 50 psi
